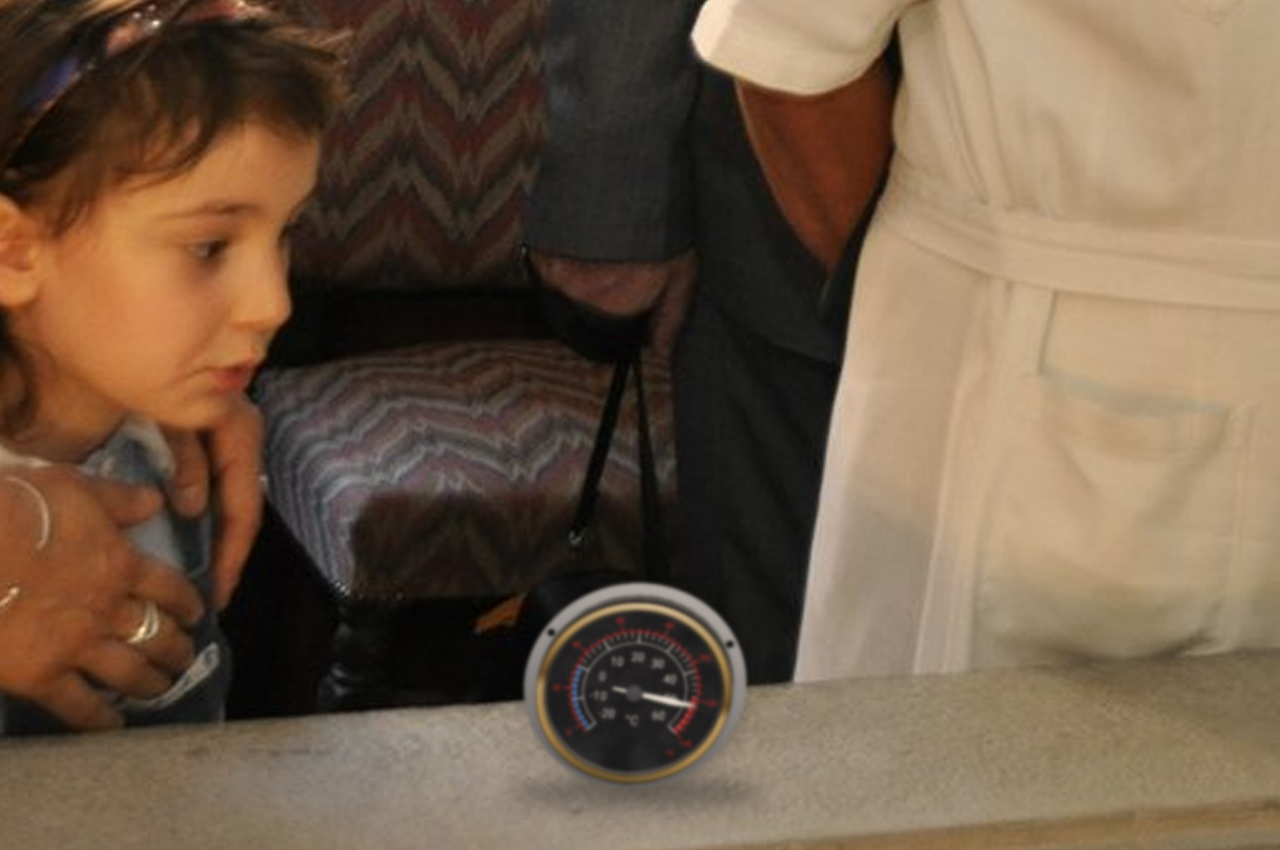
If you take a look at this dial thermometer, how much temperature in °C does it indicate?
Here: 50 °C
